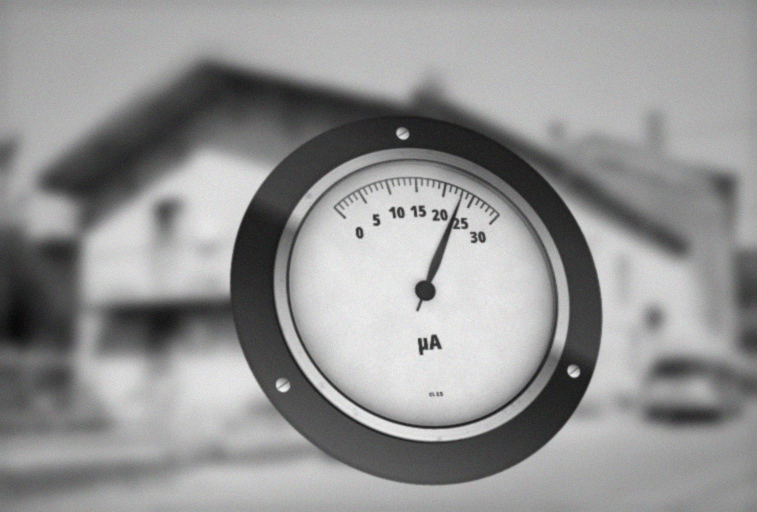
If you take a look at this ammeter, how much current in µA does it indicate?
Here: 23 µA
